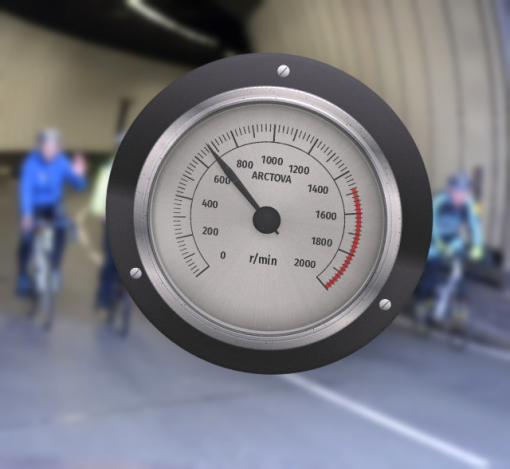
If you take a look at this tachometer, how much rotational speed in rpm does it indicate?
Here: 680 rpm
